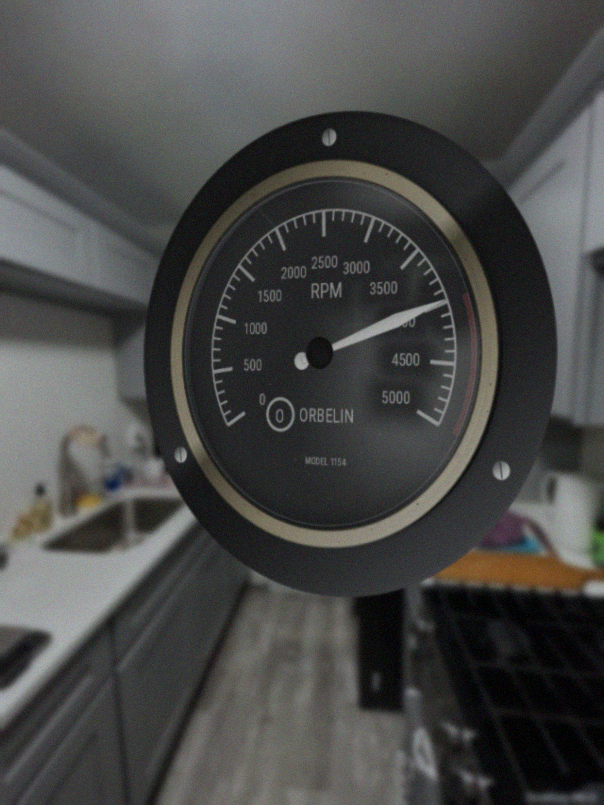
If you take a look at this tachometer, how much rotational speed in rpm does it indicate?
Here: 4000 rpm
